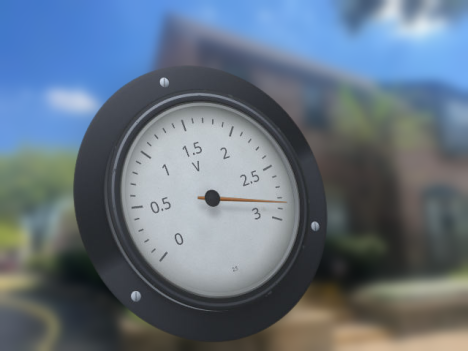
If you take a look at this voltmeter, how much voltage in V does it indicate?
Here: 2.85 V
